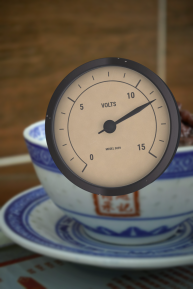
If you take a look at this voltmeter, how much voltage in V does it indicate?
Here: 11.5 V
